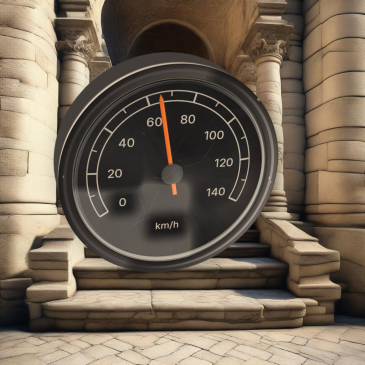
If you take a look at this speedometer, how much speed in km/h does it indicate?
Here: 65 km/h
